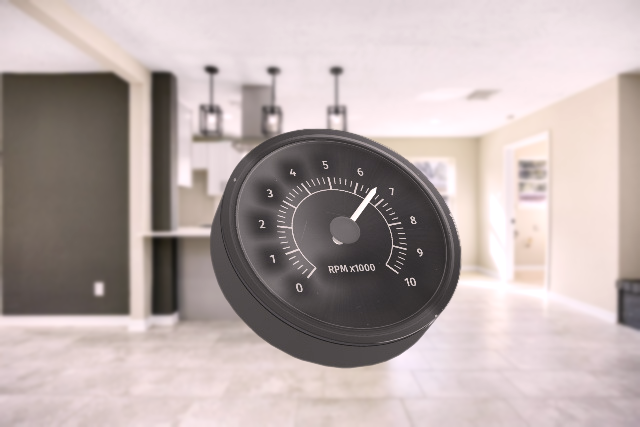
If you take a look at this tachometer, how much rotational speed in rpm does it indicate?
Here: 6600 rpm
